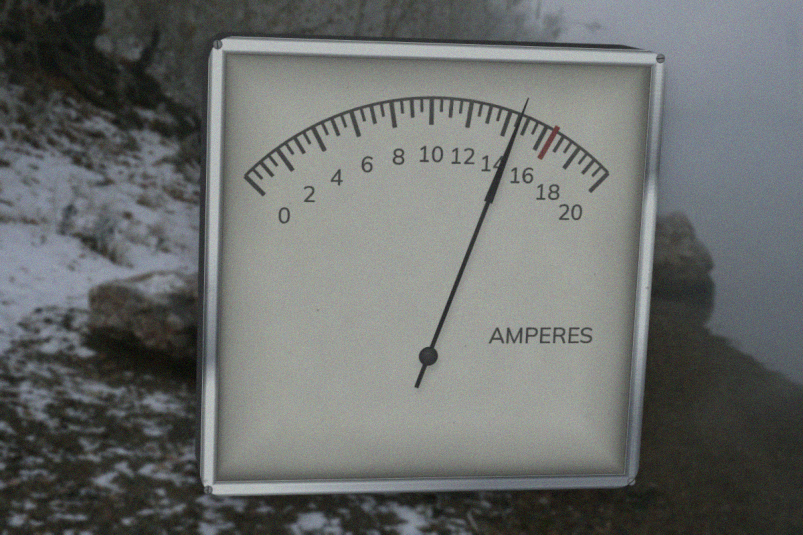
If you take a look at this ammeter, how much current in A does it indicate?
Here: 14.5 A
